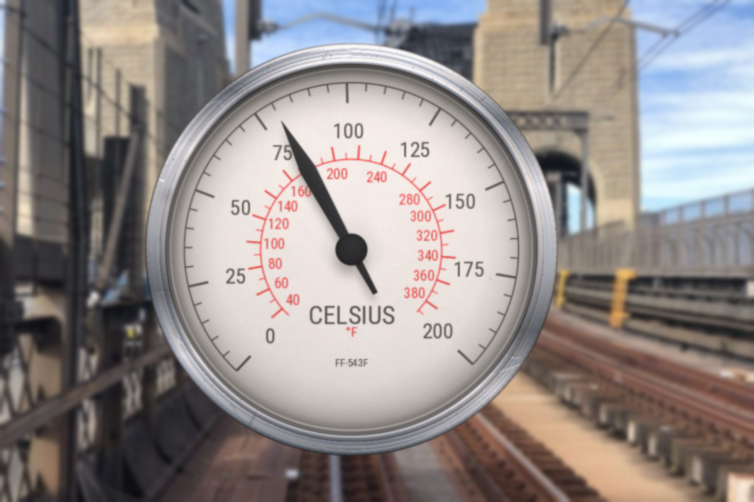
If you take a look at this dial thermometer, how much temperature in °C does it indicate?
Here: 80 °C
